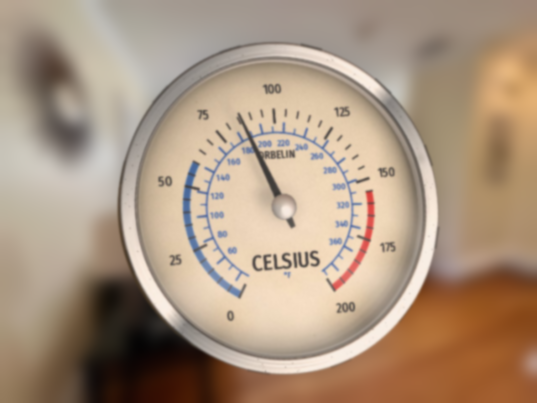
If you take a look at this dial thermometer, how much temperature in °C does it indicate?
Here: 85 °C
